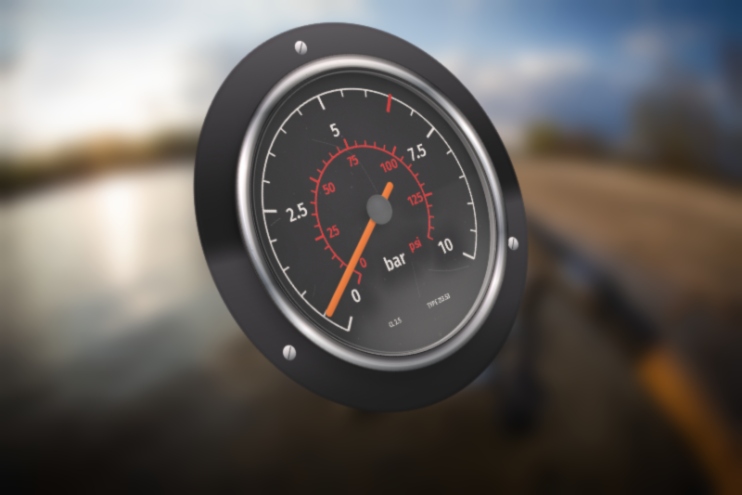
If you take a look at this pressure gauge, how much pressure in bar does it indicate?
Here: 0.5 bar
